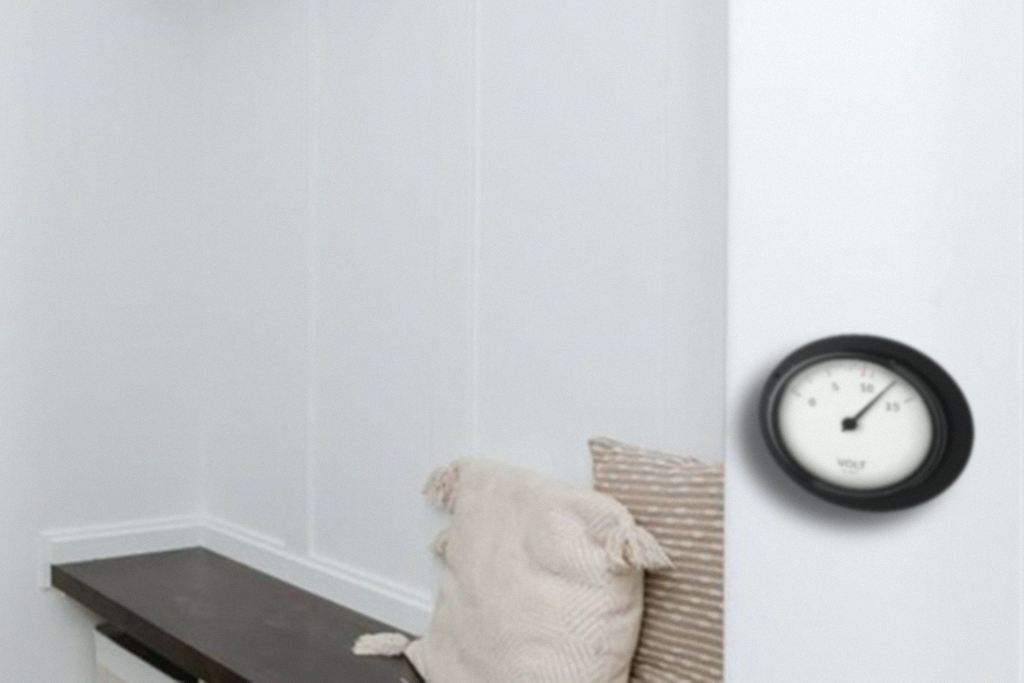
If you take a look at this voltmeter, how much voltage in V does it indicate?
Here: 12.5 V
